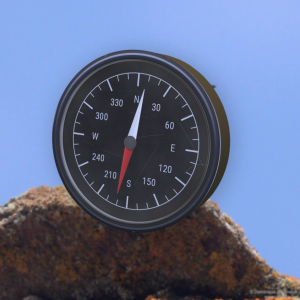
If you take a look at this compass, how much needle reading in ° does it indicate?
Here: 190 °
